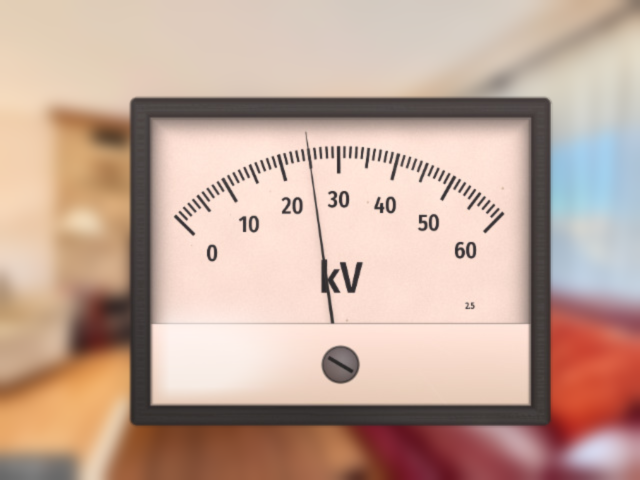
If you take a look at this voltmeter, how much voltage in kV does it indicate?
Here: 25 kV
